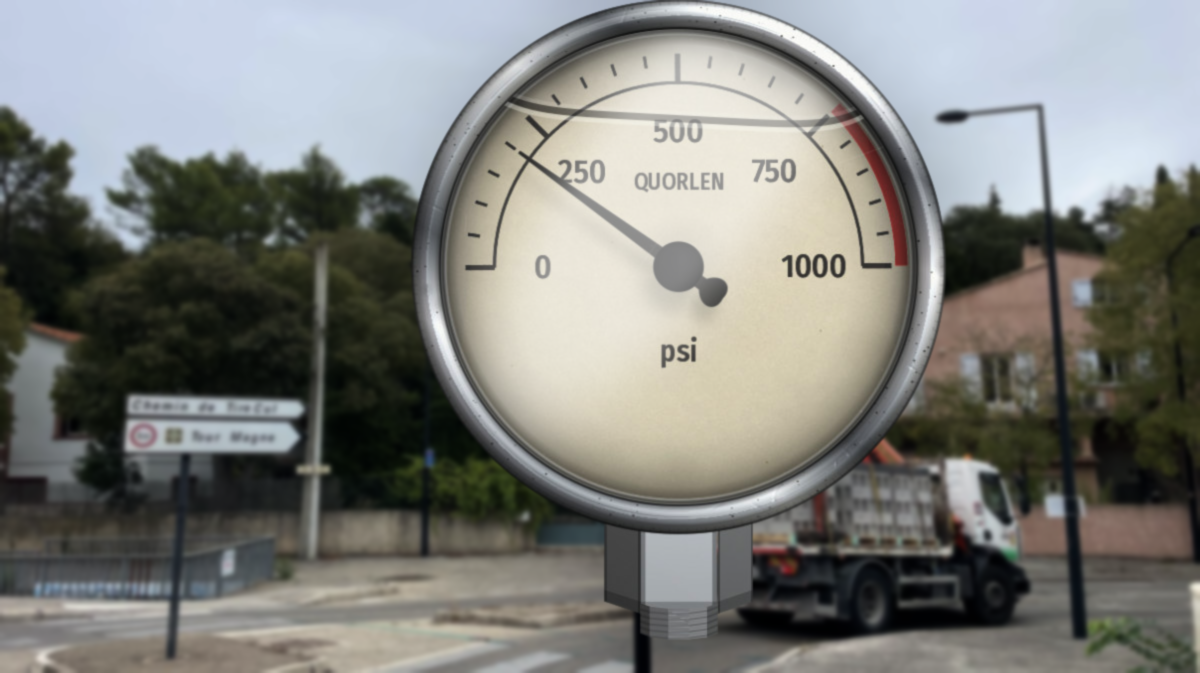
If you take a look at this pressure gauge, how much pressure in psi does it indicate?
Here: 200 psi
